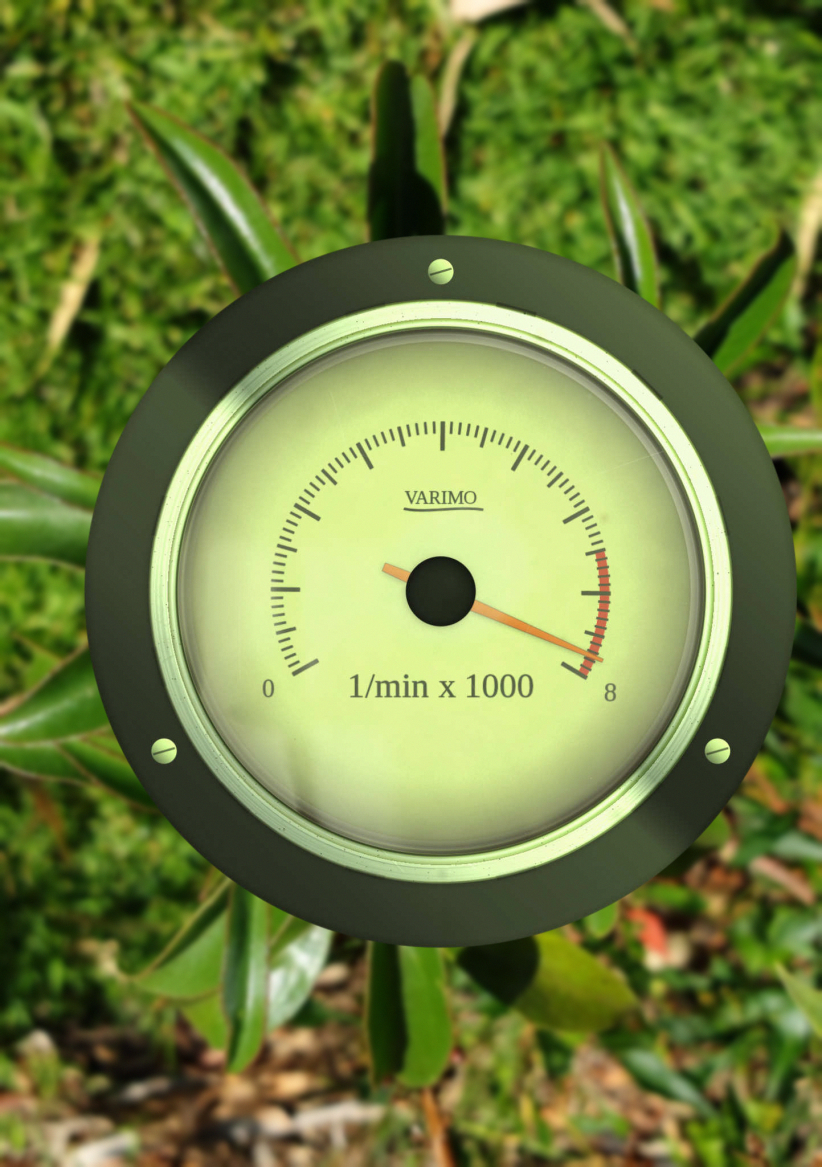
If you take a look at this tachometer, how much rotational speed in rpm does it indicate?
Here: 7750 rpm
